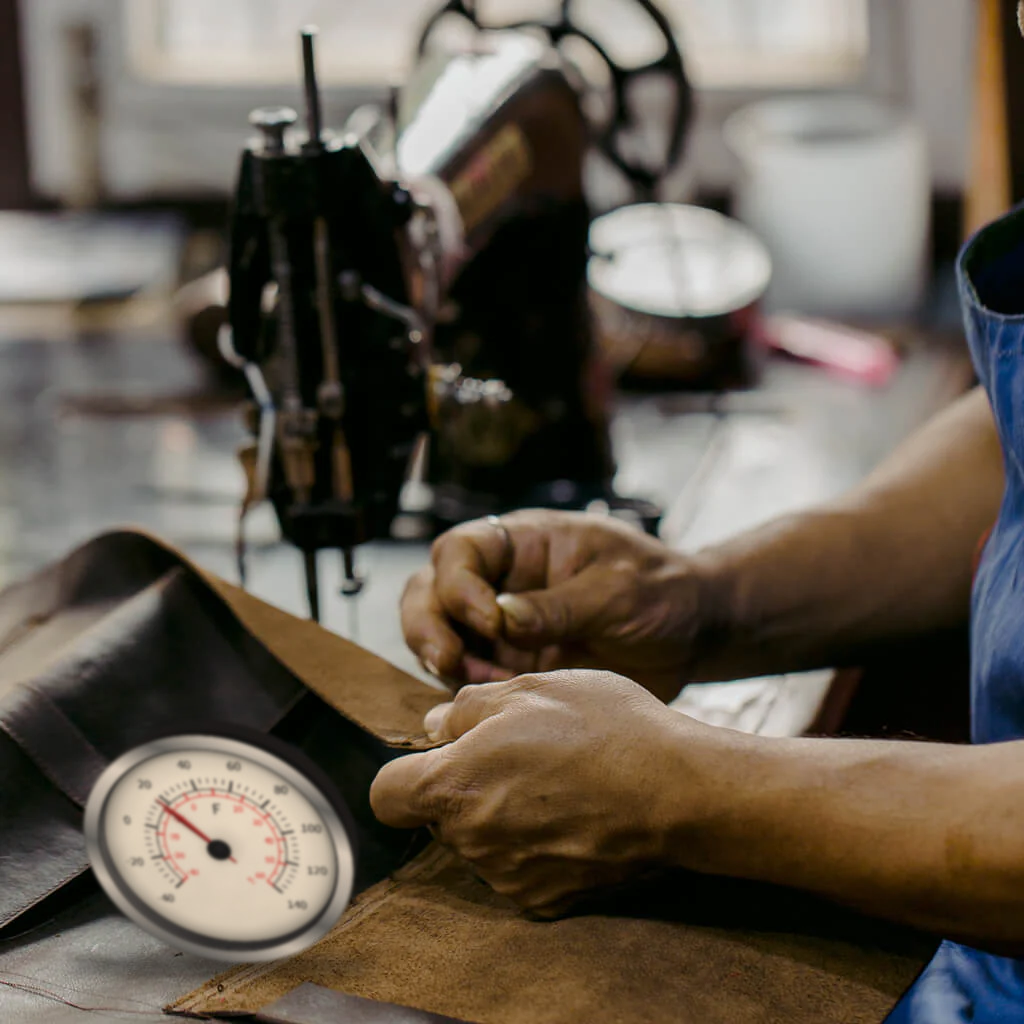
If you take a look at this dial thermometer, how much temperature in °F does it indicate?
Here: 20 °F
